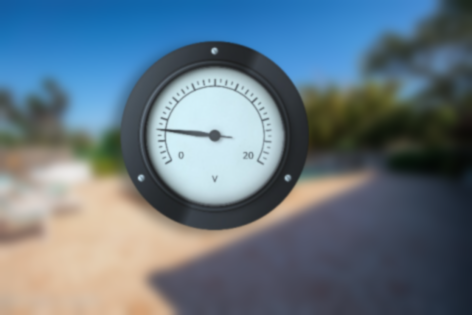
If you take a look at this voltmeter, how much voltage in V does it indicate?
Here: 3 V
